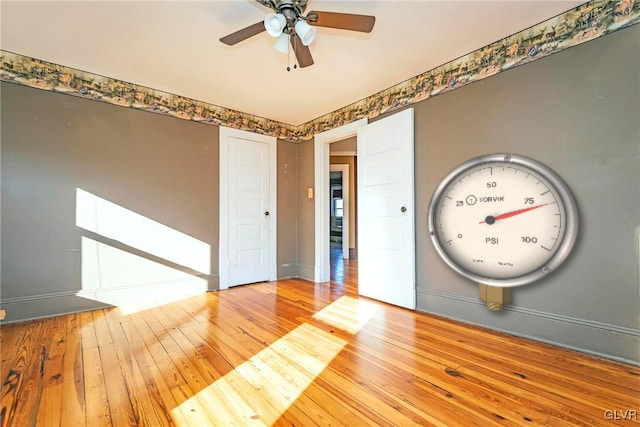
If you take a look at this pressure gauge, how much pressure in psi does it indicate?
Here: 80 psi
